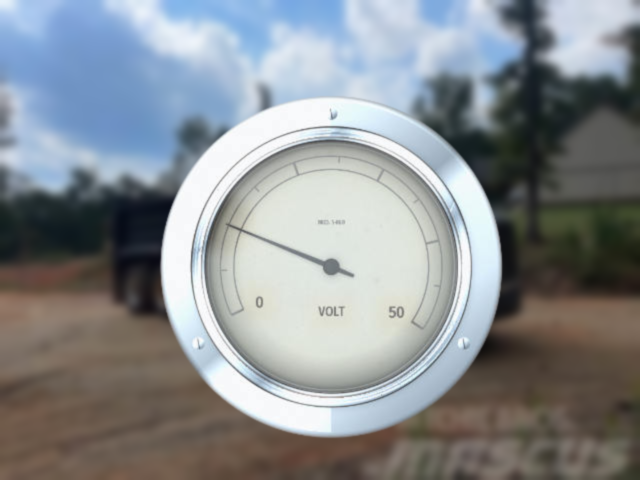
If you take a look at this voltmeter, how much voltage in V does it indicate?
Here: 10 V
